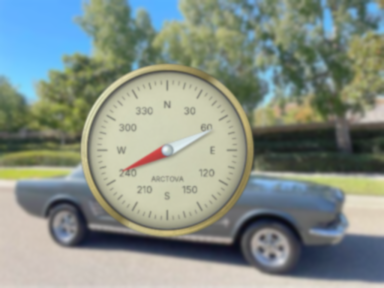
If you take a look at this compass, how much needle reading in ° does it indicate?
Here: 245 °
